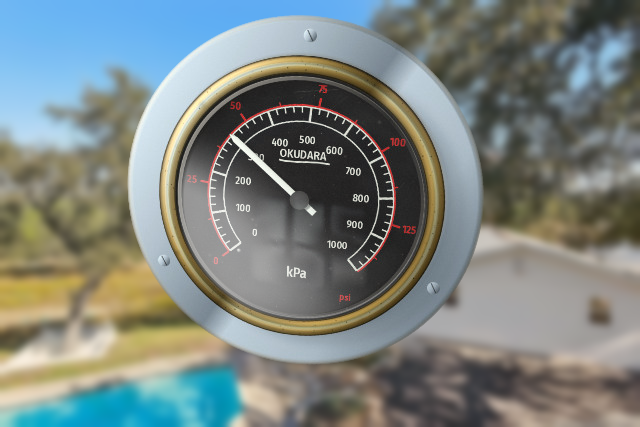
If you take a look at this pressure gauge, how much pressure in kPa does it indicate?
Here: 300 kPa
